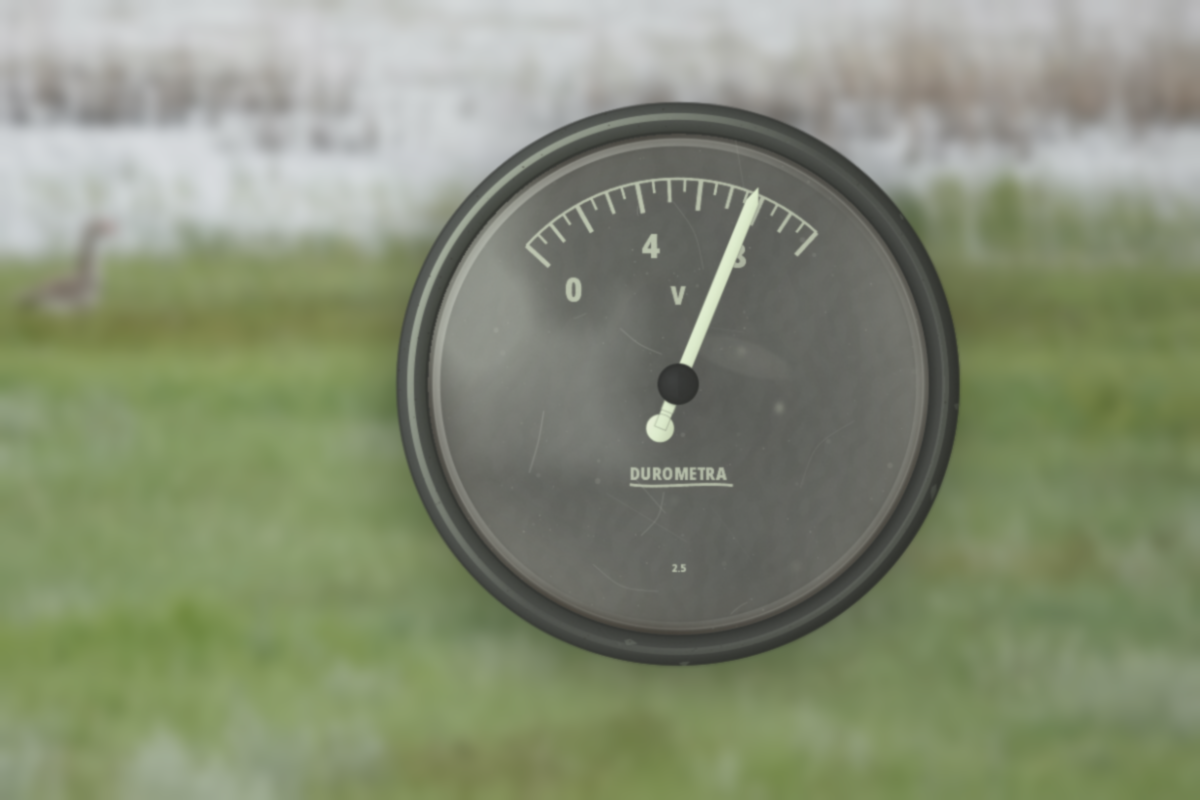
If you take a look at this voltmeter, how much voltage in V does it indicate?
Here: 7.75 V
